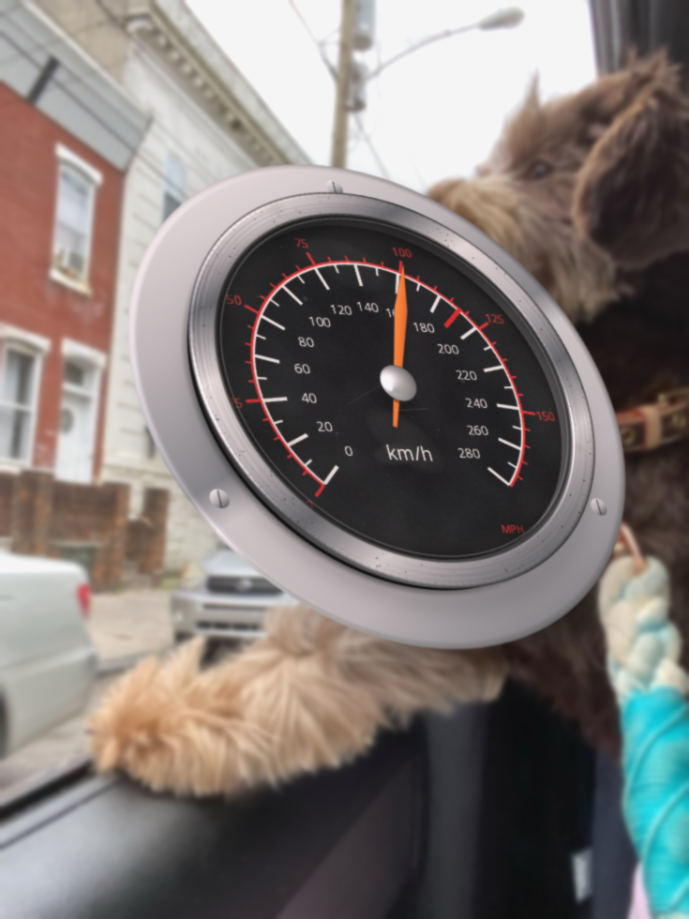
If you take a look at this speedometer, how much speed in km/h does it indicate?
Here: 160 km/h
